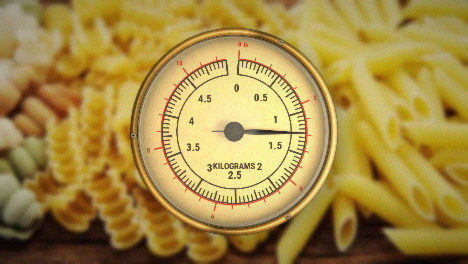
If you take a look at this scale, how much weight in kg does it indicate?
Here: 1.25 kg
